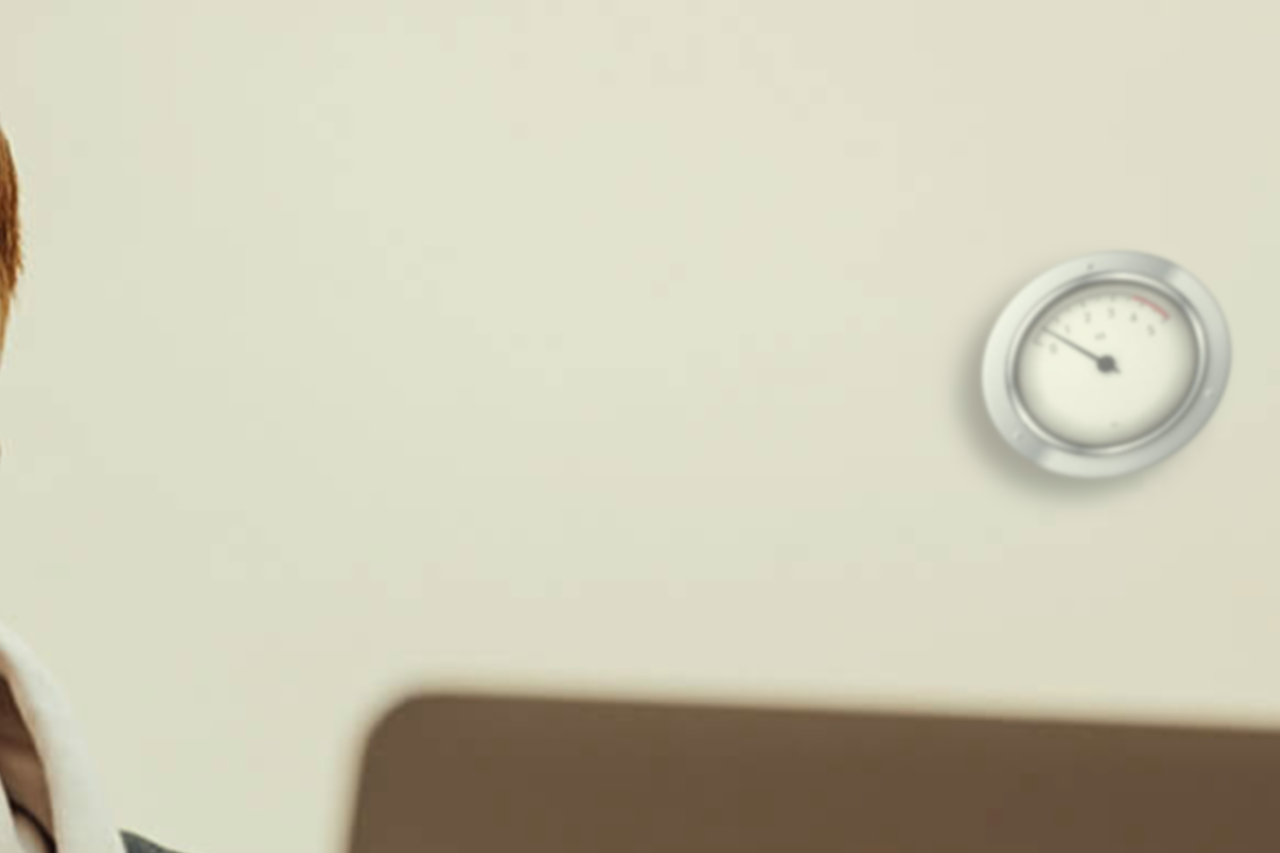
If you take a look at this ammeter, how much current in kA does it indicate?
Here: 0.5 kA
